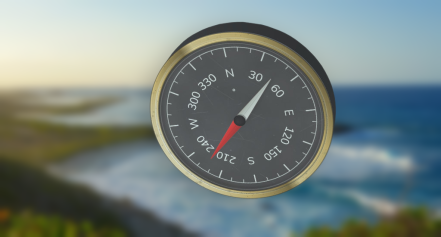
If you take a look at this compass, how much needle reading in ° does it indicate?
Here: 225 °
